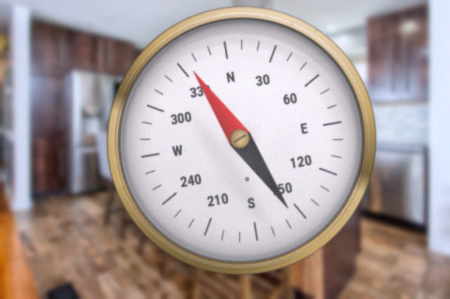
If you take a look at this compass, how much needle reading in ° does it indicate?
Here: 335 °
